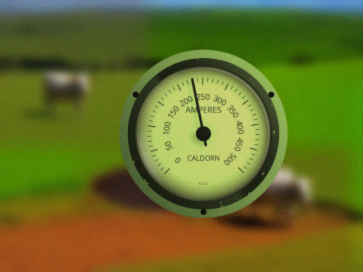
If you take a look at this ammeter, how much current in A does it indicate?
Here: 230 A
